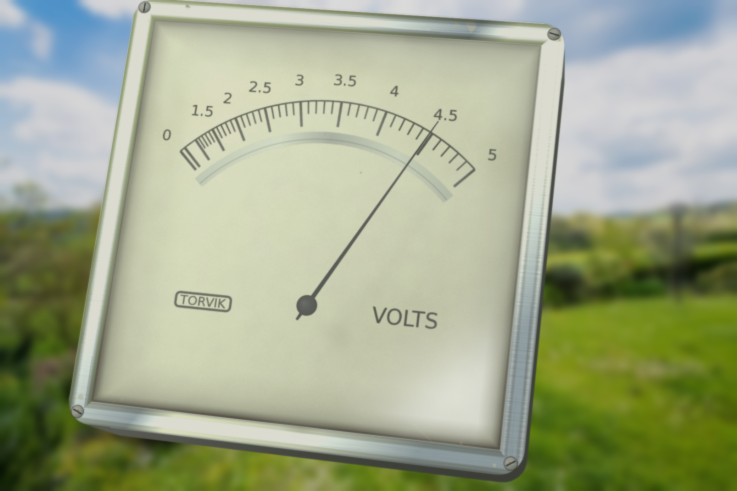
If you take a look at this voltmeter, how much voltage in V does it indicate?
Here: 4.5 V
